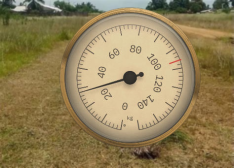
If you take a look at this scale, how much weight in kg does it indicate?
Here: 28 kg
